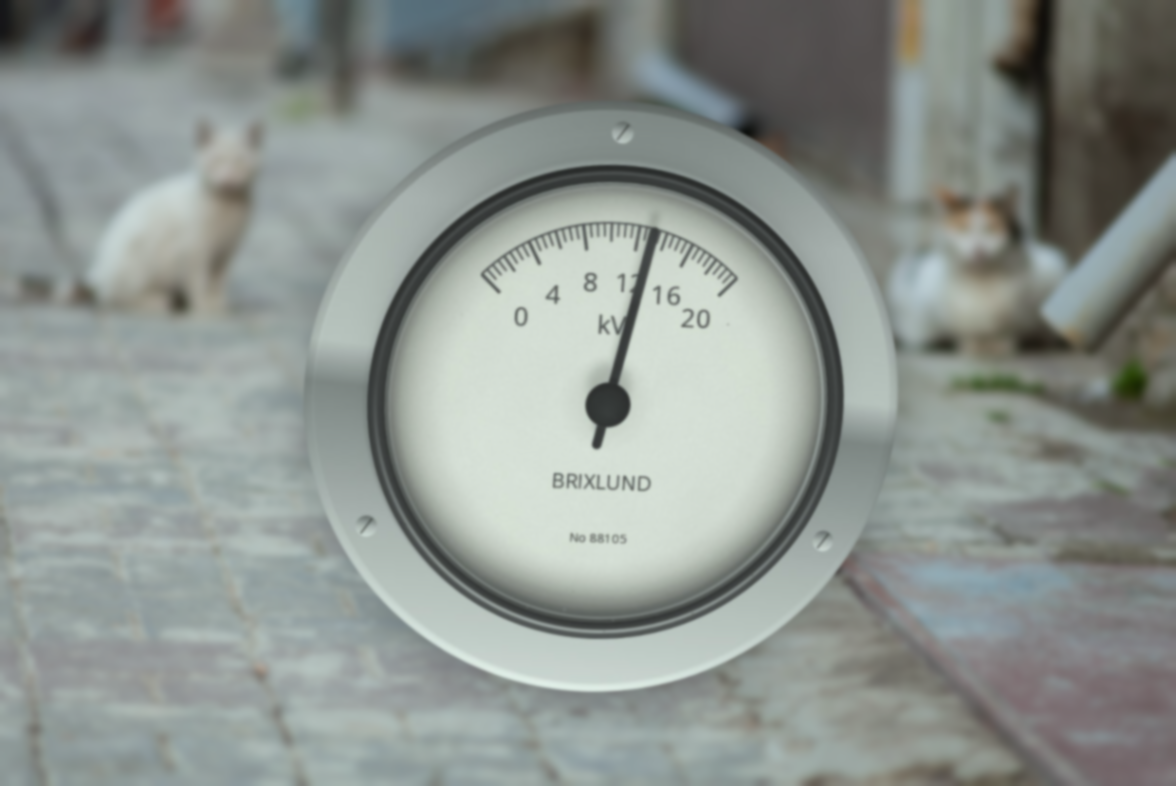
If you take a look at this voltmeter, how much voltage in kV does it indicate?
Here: 13 kV
